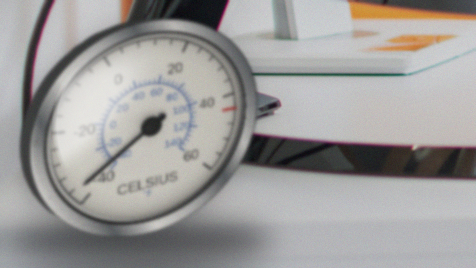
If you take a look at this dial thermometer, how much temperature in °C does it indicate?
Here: -36 °C
